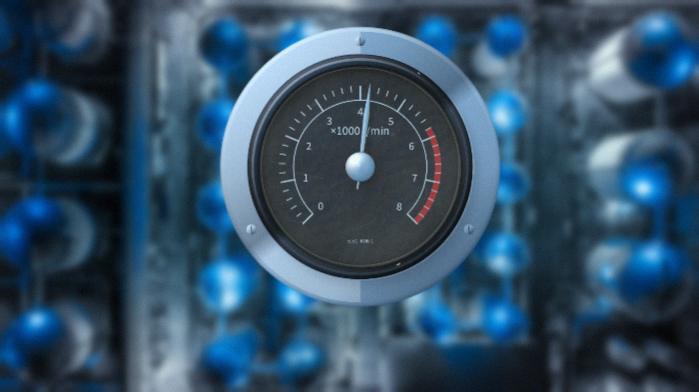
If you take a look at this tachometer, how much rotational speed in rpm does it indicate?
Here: 4200 rpm
